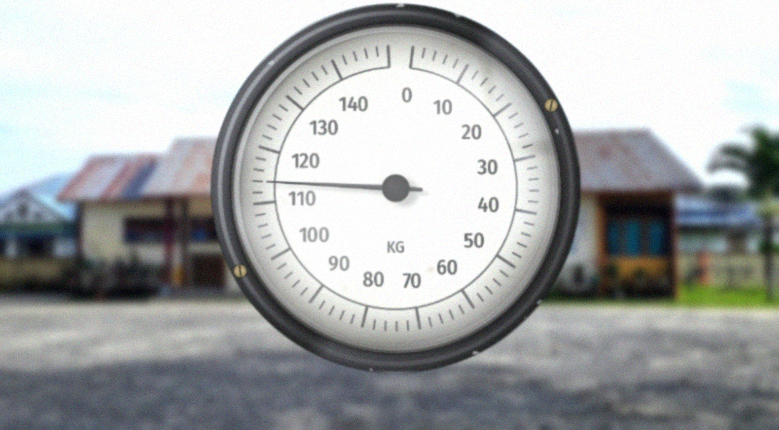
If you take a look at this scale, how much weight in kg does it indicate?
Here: 114 kg
